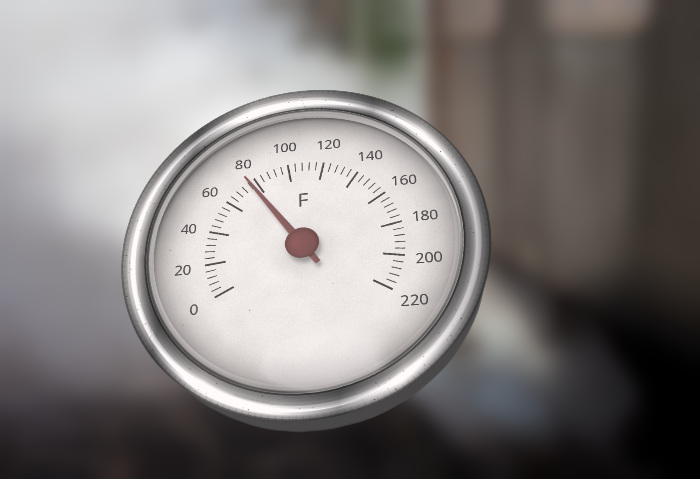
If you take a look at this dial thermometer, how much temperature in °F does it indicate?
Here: 76 °F
